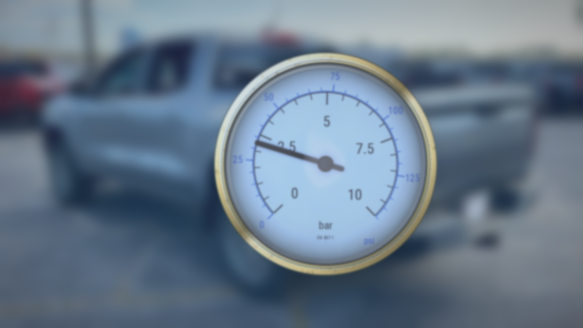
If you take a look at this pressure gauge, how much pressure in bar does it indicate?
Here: 2.25 bar
